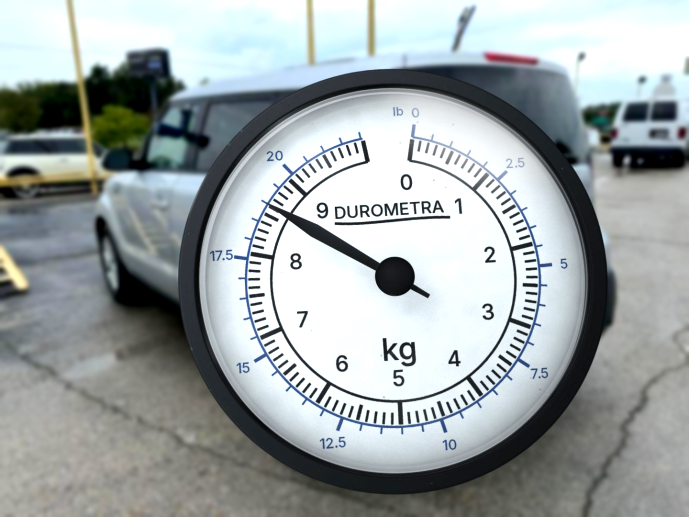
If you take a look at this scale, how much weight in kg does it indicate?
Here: 8.6 kg
